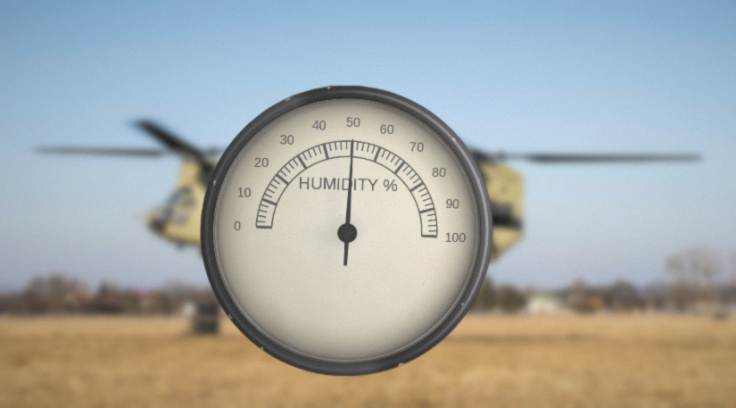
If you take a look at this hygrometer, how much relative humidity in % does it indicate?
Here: 50 %
